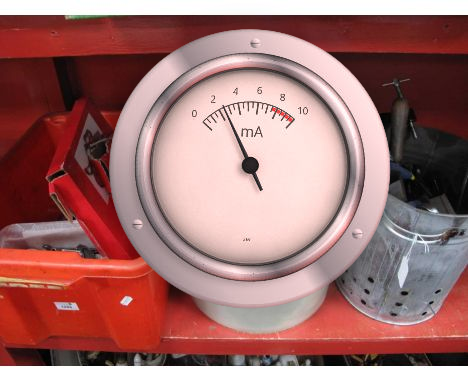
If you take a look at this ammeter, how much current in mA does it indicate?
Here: 2.5 mA
